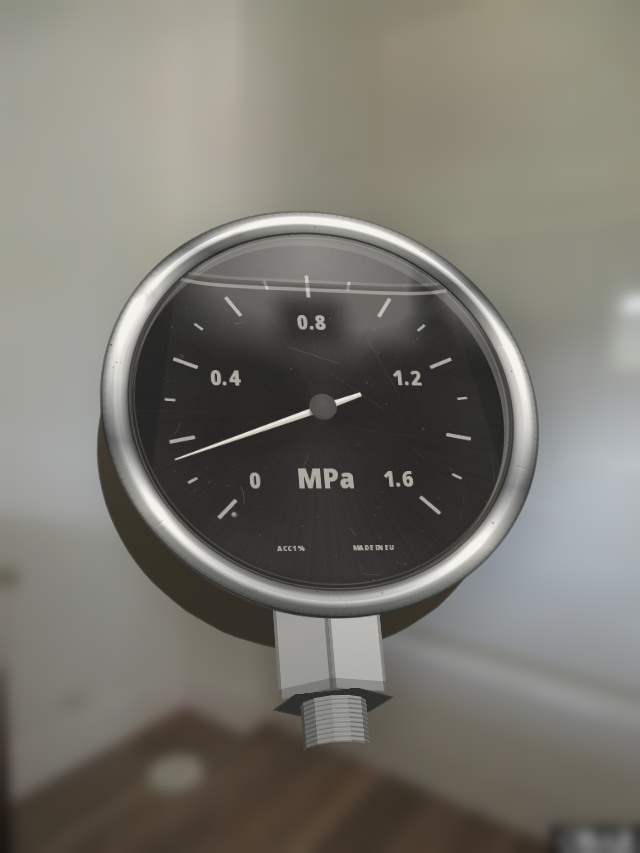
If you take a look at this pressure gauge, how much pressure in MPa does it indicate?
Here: 0.15 MPa
